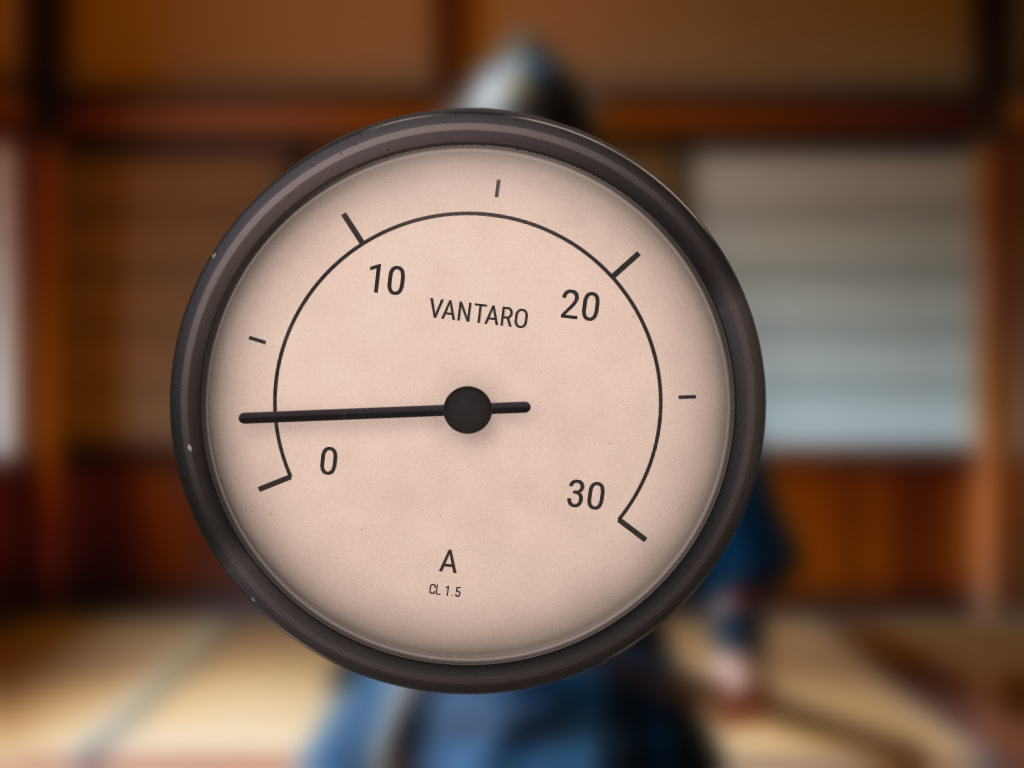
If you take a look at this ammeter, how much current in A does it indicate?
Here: 2.5 A
